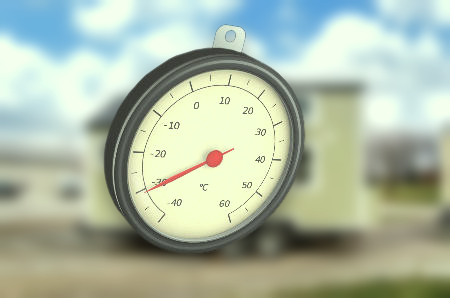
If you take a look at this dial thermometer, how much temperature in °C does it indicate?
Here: -30 °C
